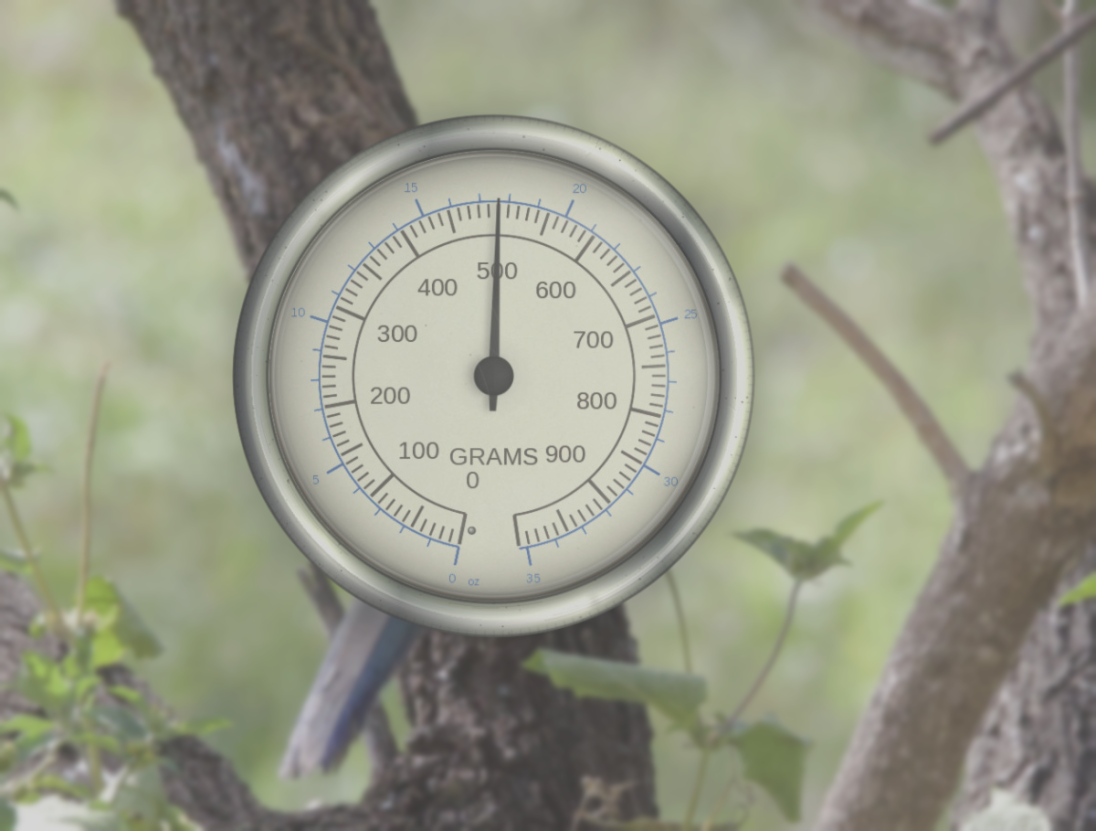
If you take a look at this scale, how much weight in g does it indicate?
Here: 500 g
